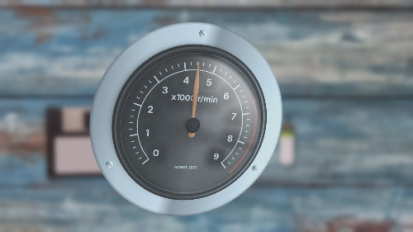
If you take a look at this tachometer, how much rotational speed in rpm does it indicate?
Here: 4400 rpm
